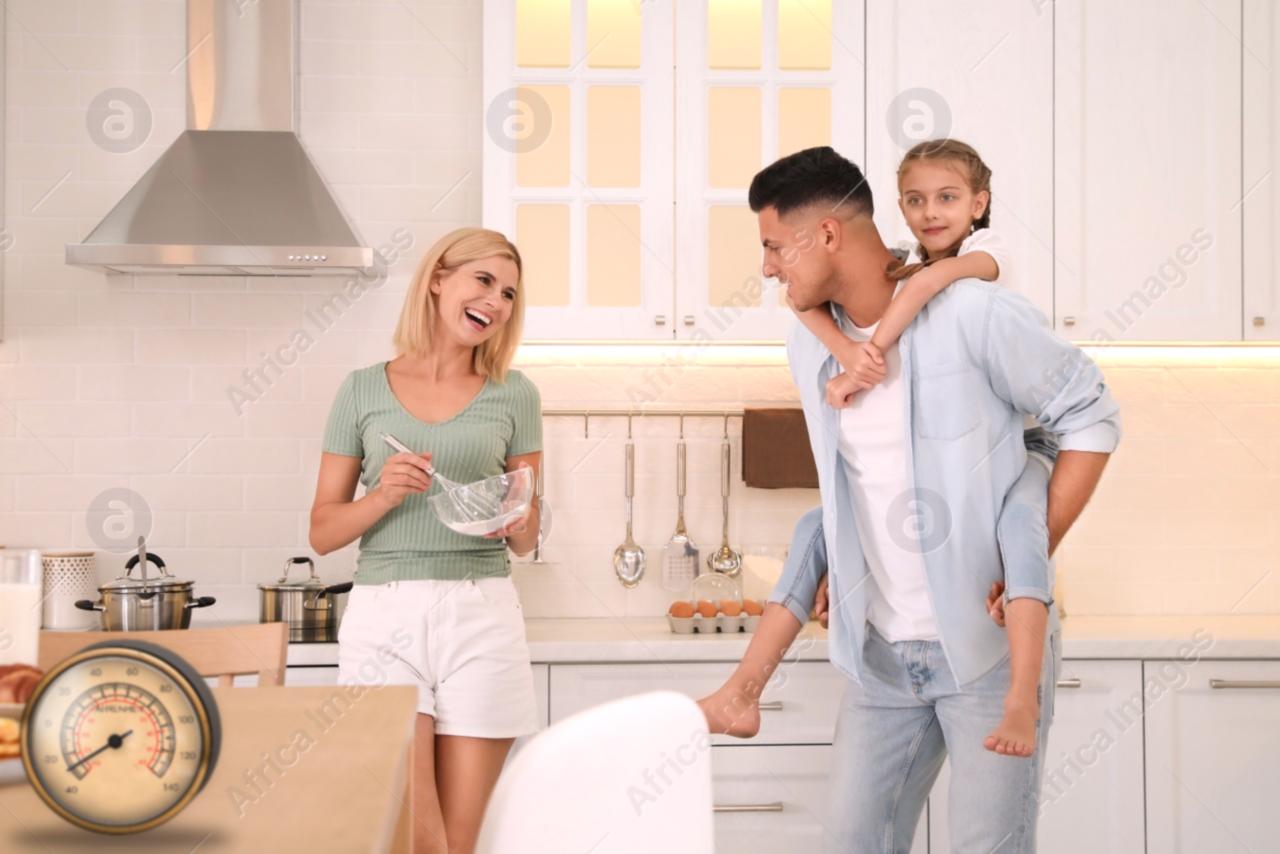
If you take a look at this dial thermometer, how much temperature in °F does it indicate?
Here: -30 °F
